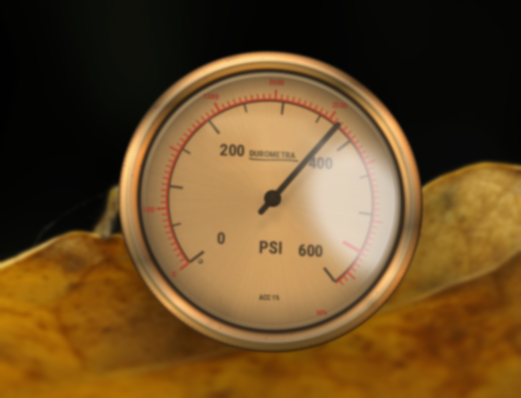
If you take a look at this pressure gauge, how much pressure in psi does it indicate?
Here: 375 psi
